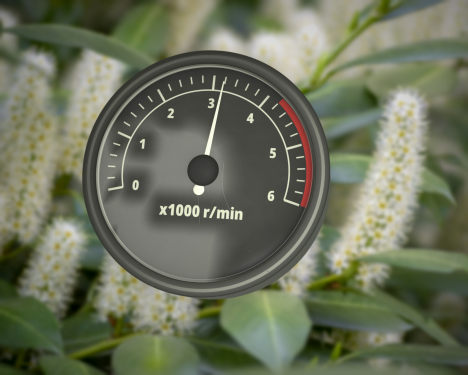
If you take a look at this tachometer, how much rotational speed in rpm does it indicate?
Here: 3200 rpm
